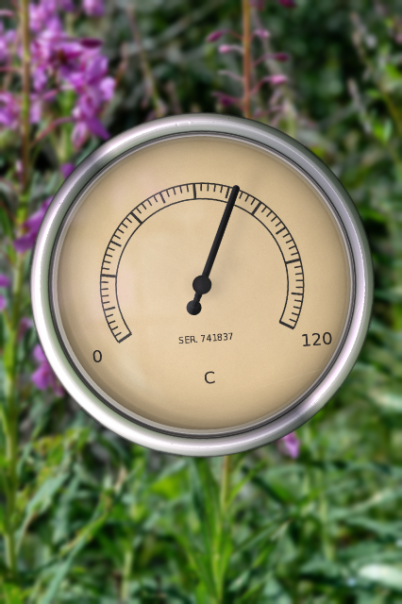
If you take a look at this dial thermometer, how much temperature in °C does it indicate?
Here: 72 °C
